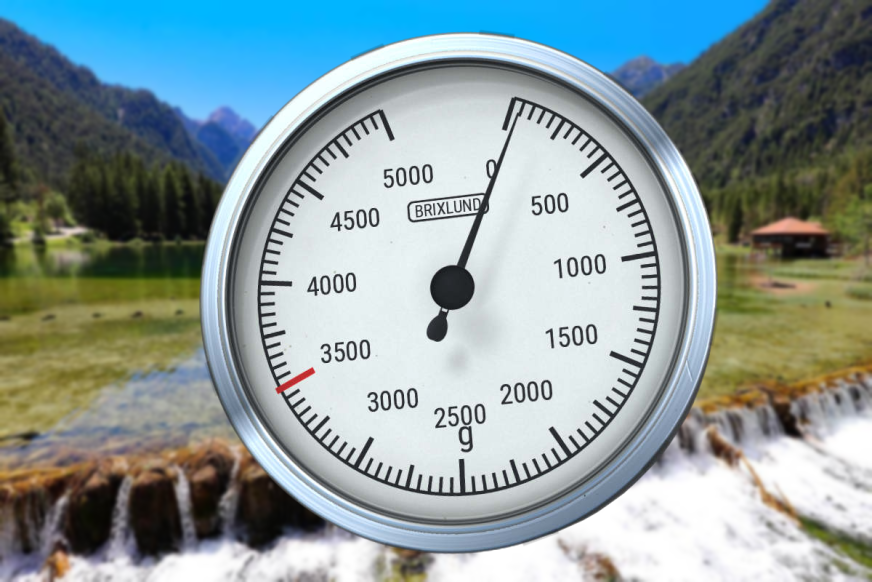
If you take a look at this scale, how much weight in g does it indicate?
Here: 50 g
